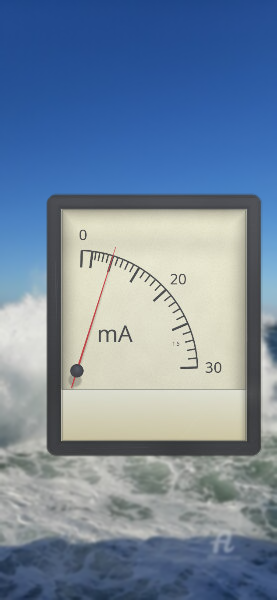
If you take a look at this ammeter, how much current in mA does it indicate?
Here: 10 mA
